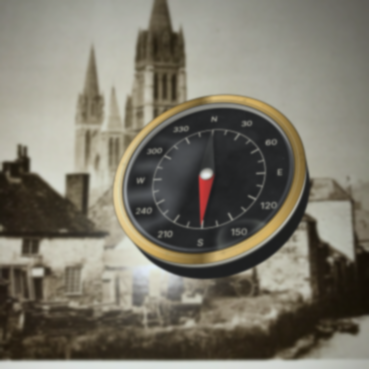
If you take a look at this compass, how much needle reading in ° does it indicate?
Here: 180 °
